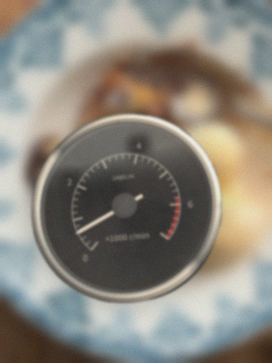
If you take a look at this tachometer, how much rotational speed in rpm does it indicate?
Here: 600 rpm
